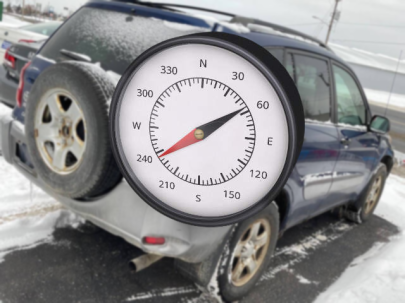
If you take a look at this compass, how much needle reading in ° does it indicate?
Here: 235 °
